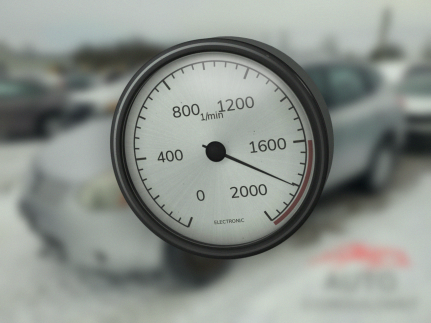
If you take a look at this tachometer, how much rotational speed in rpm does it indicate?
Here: 1800 rpm
